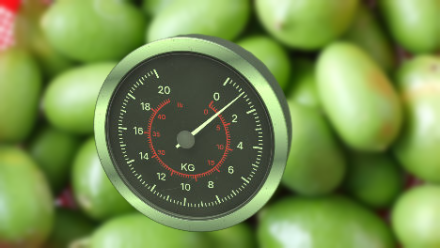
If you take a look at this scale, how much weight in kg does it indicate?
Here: 1 kg
